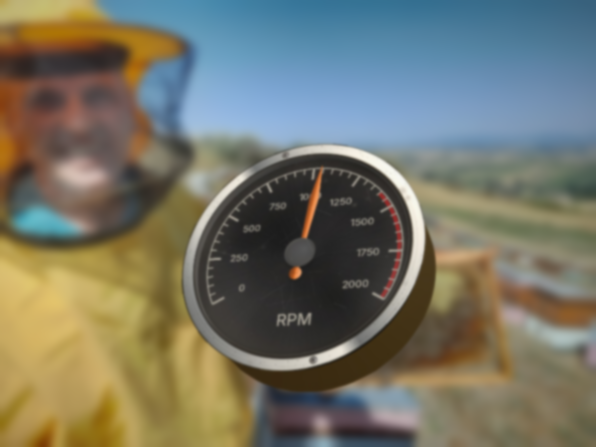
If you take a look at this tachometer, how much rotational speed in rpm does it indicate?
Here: 1050 rpm
